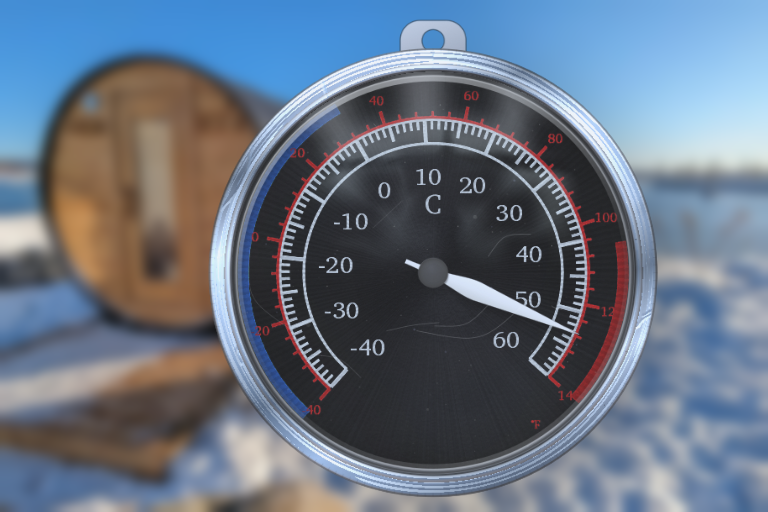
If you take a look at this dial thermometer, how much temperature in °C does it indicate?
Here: 53 °C
